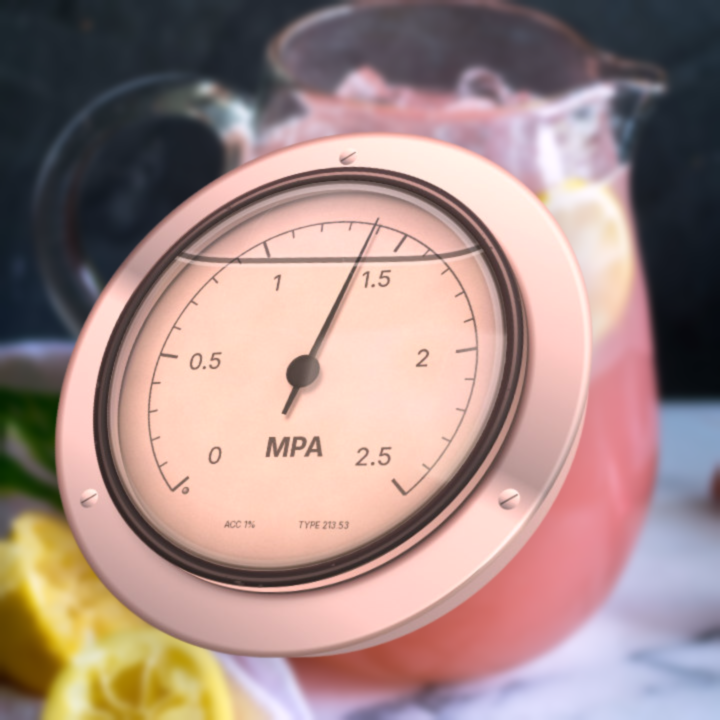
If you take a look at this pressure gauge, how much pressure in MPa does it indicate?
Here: 1.4 MPa
